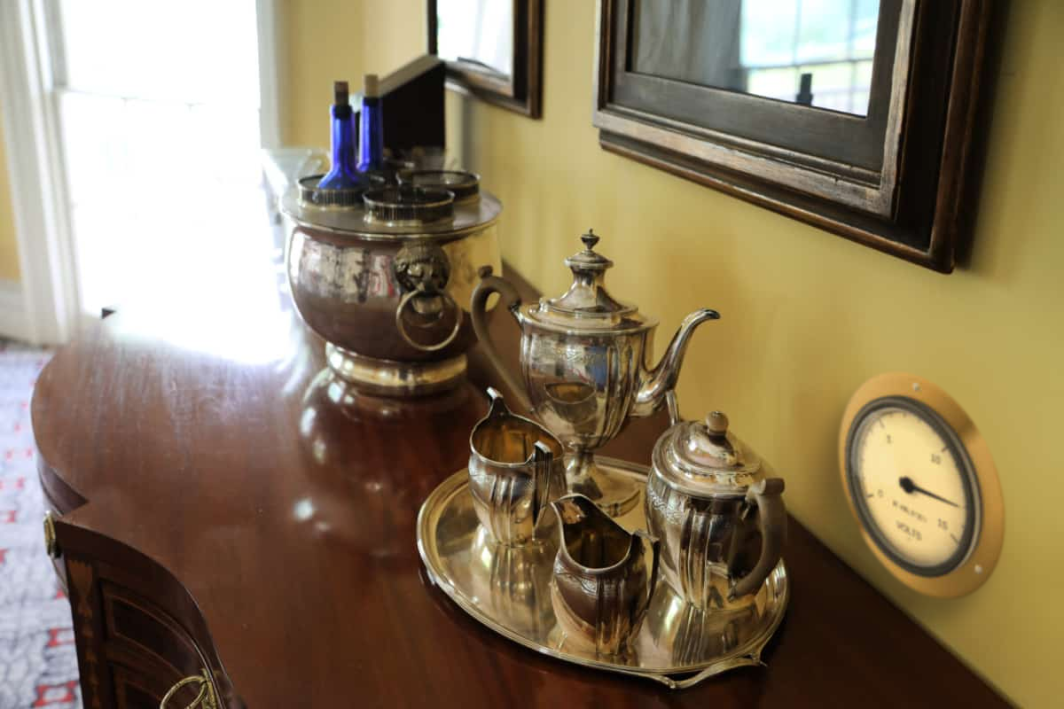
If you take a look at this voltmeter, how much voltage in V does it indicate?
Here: 13 V
